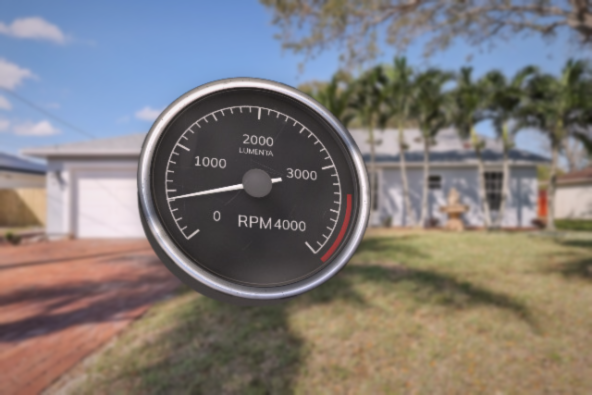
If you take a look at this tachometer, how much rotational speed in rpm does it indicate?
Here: 400 rpm
